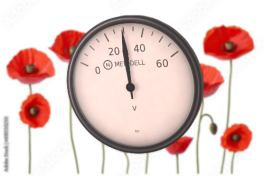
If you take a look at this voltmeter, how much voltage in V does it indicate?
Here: 30 V
